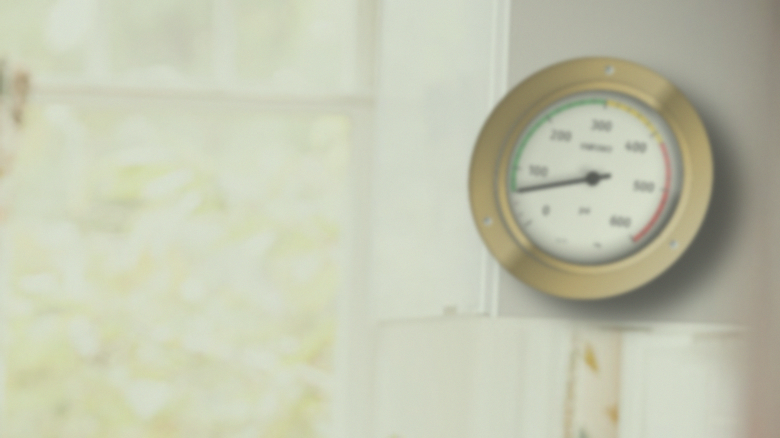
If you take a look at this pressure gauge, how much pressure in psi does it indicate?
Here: 60 psi
